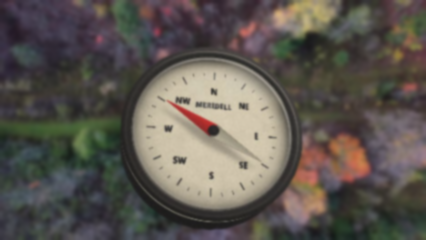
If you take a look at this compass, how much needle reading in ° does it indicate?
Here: 300 °
